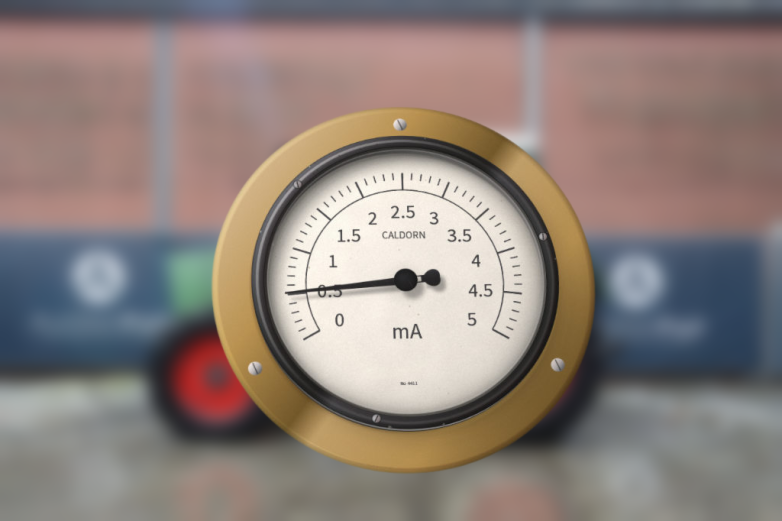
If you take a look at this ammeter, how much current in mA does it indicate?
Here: 0.5 mA
